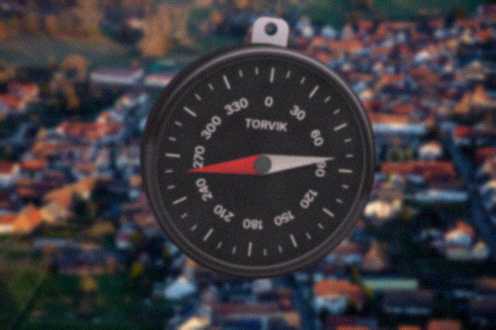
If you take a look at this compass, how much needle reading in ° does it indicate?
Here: 260 °
